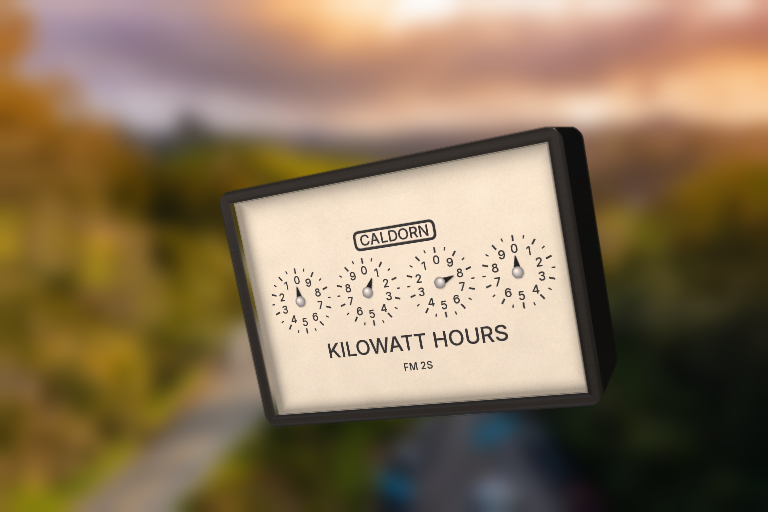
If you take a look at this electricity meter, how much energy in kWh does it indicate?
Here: 80 kWh
